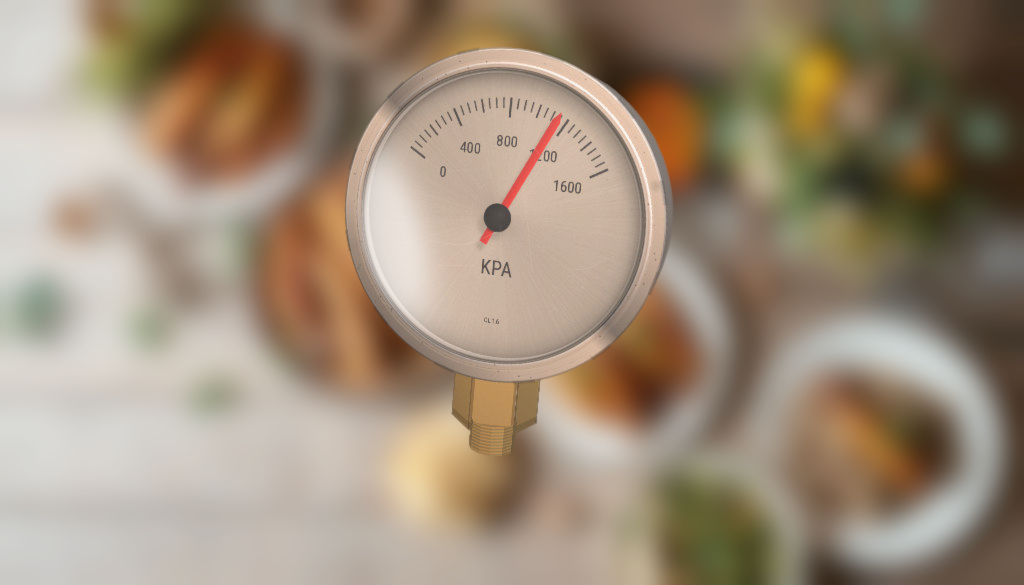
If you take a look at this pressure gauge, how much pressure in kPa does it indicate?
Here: 1150 kPa
